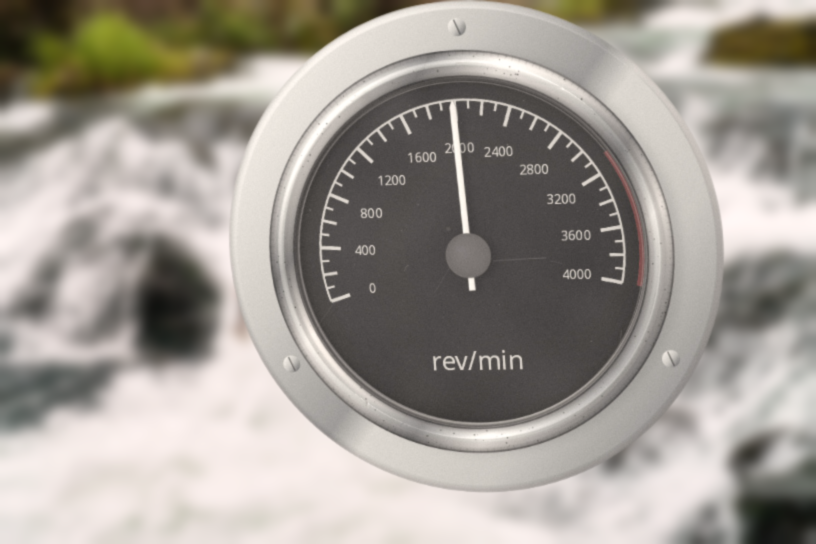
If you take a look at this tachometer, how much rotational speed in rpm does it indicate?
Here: 2000 rpm
